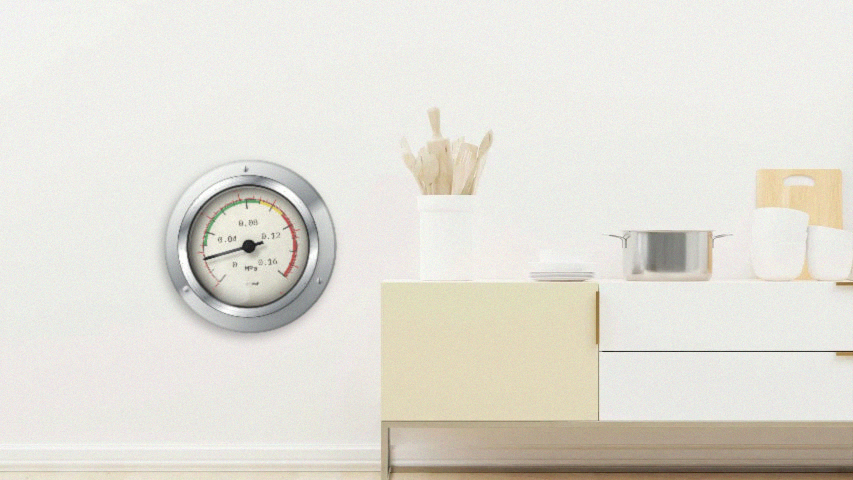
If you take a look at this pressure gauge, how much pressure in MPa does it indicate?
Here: 0.02 MPa
